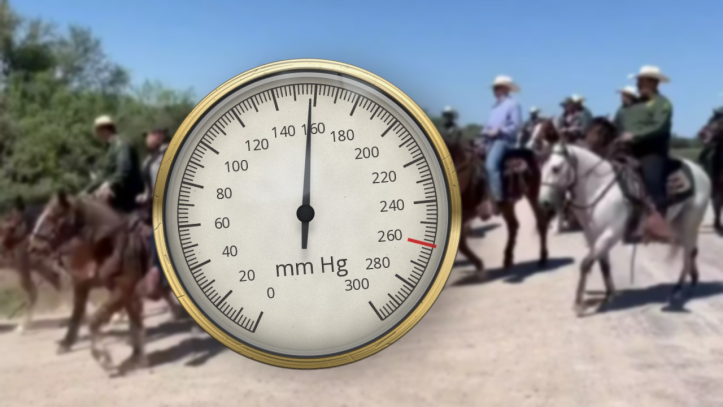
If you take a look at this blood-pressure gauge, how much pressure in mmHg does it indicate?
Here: 158 mmHg
